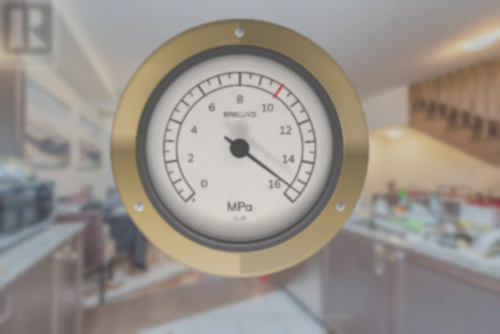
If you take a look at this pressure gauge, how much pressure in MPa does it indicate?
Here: 15.5 MPa
